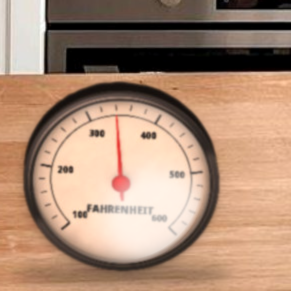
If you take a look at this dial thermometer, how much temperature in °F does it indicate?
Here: 340 °F
